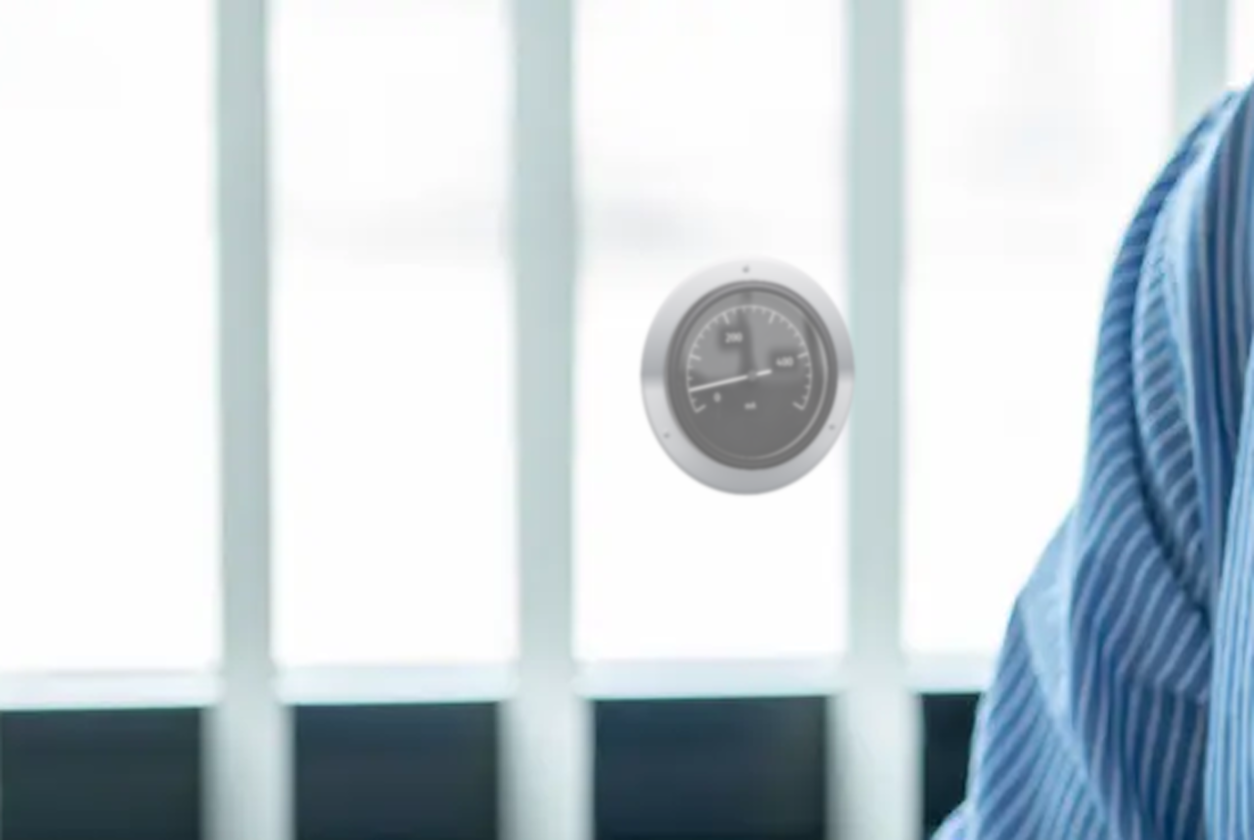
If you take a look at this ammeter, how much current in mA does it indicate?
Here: 40 mA
